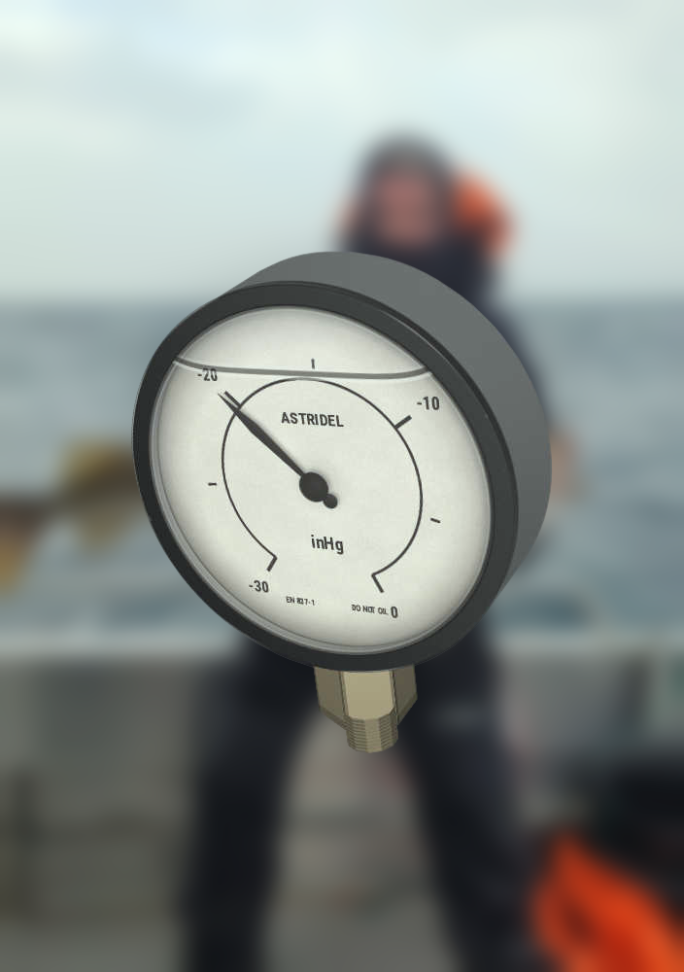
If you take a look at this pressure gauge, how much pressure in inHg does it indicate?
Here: -20 inHg
